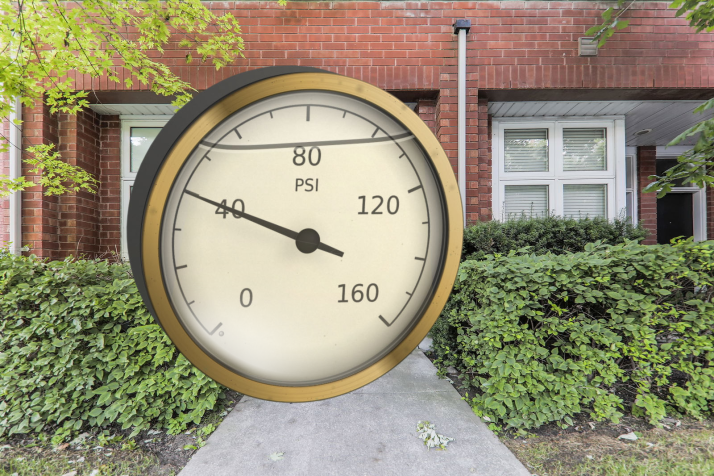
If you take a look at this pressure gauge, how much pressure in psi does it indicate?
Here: 40 psi
